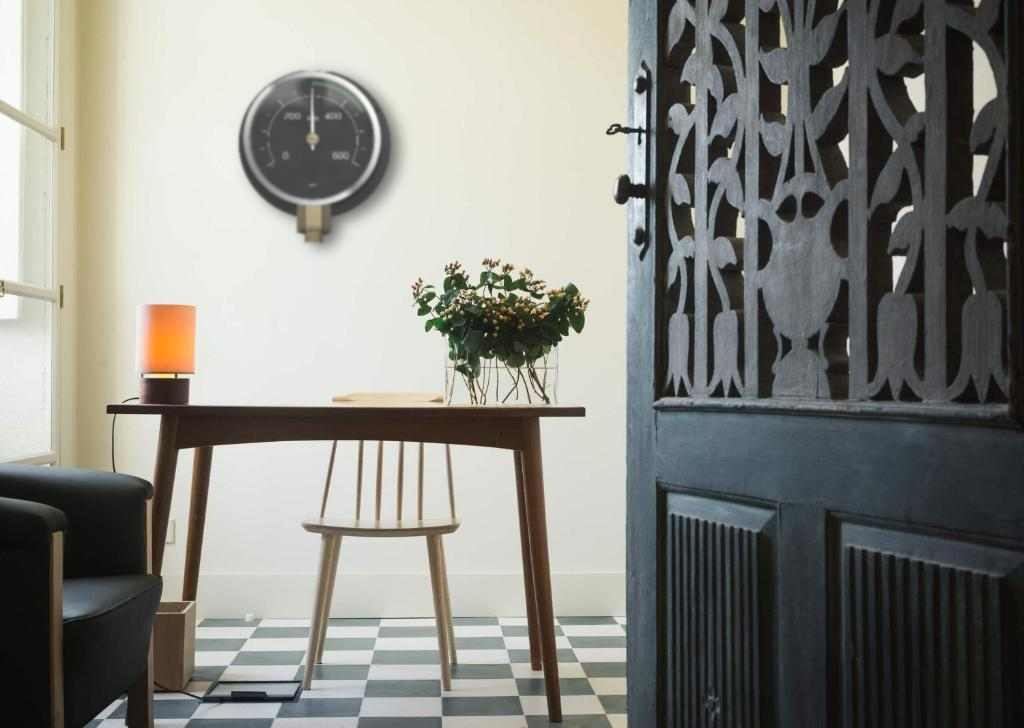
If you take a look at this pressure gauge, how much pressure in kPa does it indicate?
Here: 300 kPa
